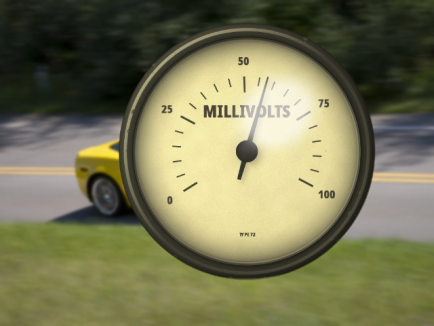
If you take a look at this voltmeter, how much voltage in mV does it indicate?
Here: 57.5 mV
